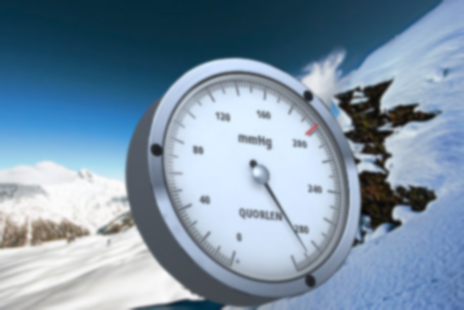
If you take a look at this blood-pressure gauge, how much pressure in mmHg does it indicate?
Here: 290 mmHg
